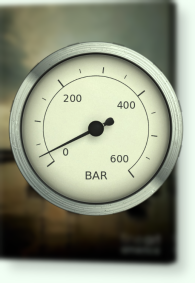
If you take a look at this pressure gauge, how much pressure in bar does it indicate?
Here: 25 bar
